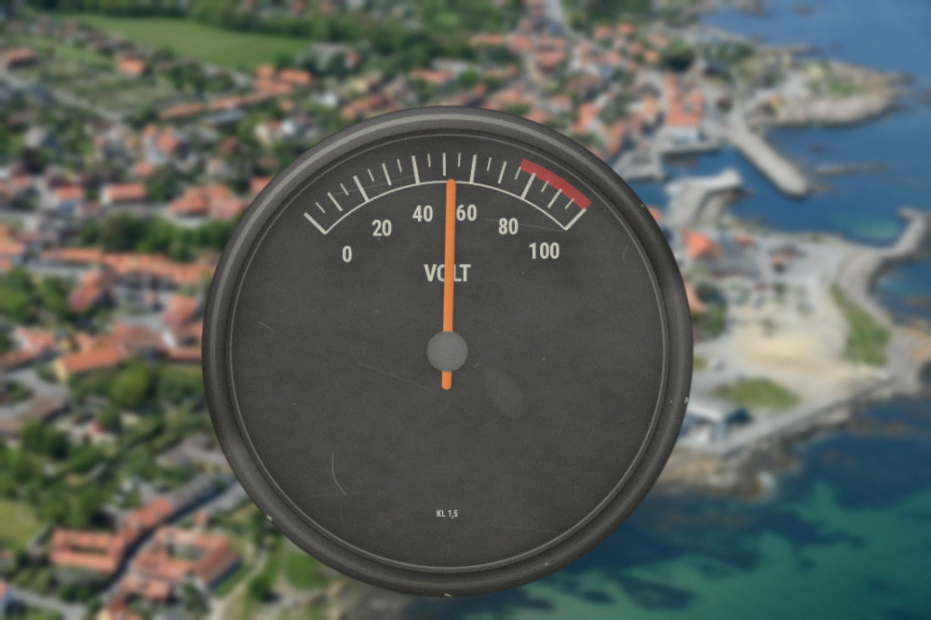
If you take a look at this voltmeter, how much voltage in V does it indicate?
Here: 52.5 V
